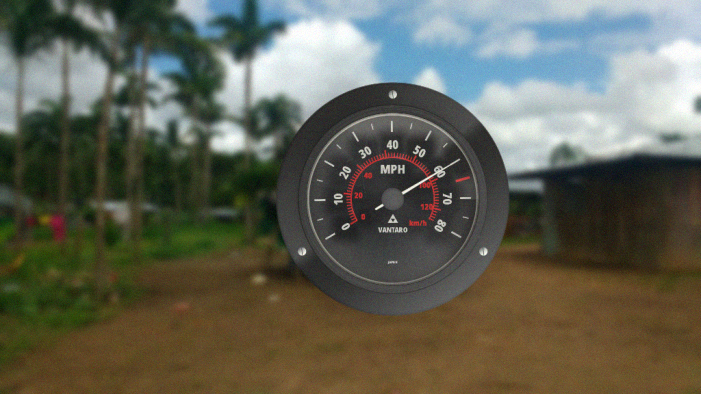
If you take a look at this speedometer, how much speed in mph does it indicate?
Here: 60 mph
